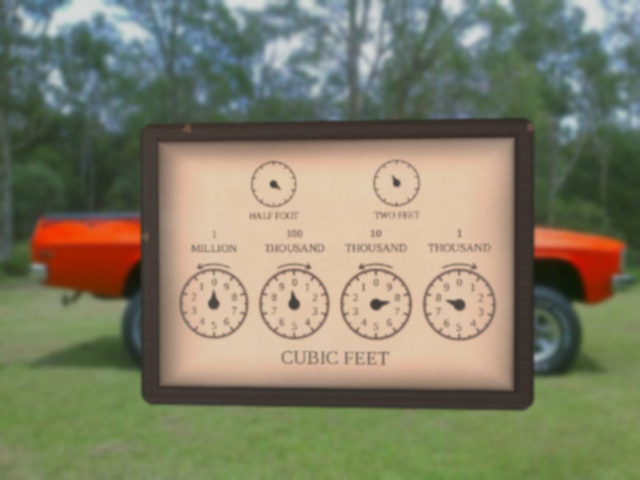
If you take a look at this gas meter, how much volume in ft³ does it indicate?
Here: 997800 ft³
